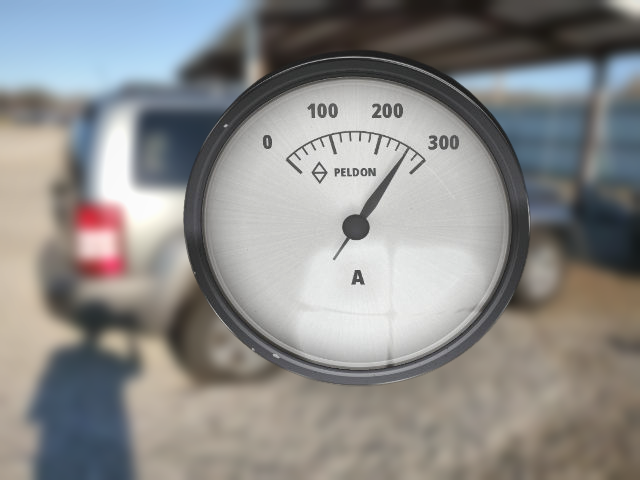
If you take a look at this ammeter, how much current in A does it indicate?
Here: 260 A
